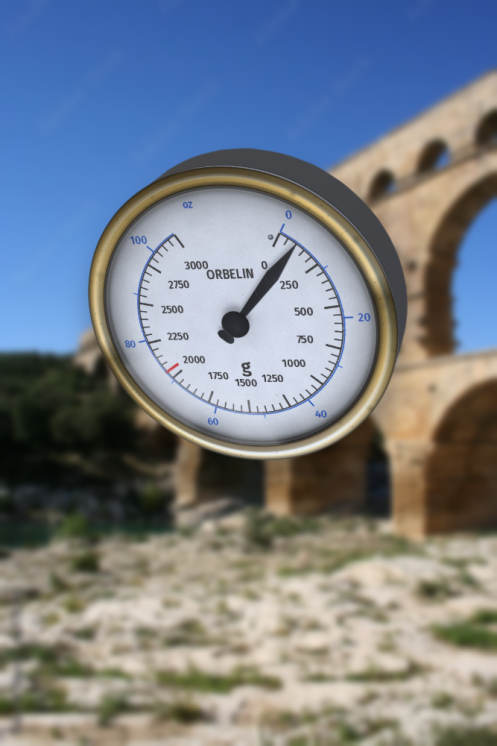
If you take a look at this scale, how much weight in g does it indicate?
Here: 100 g
